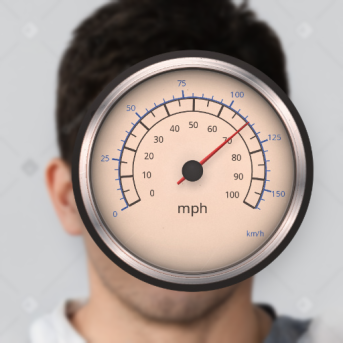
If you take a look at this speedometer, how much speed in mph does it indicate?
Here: 70 mph
